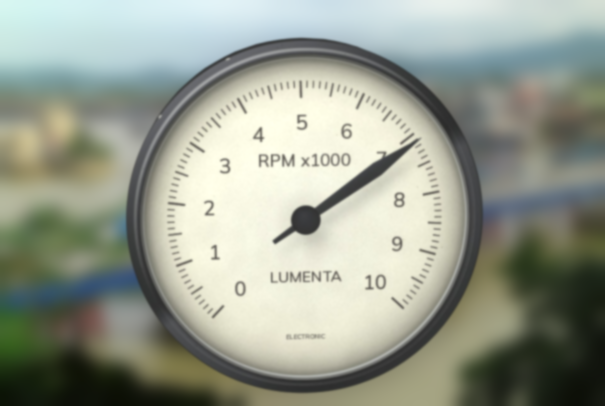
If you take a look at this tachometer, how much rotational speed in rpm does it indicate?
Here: 7100 rpm
